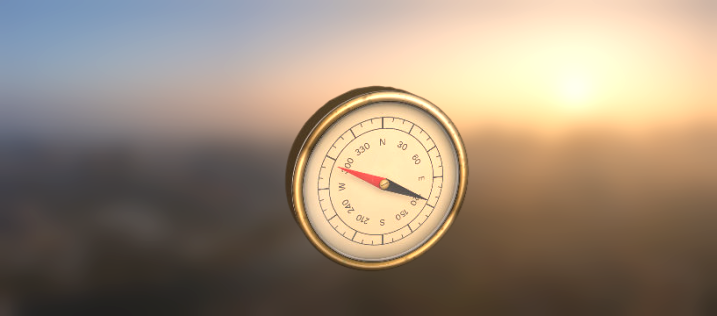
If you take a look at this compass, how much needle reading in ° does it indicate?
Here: 295 °
